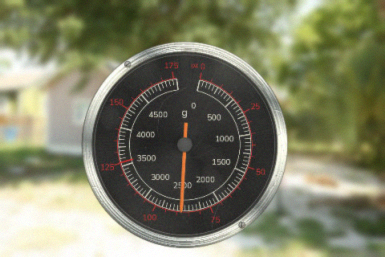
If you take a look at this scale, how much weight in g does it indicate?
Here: 2500 g
